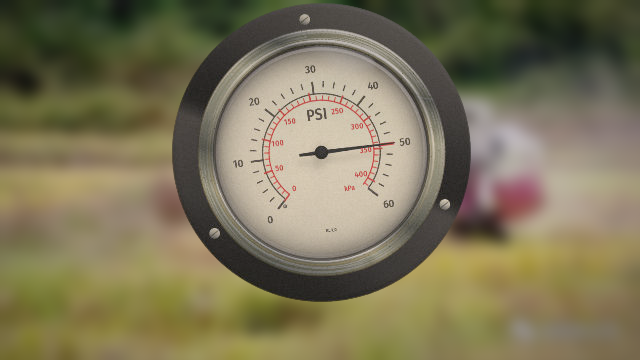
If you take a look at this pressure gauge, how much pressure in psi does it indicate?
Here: 50 psi
